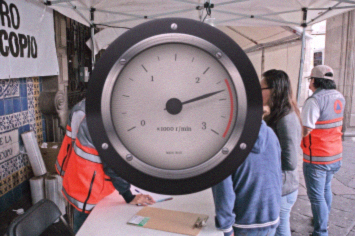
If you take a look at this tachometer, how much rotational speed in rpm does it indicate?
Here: 2375 rpm
